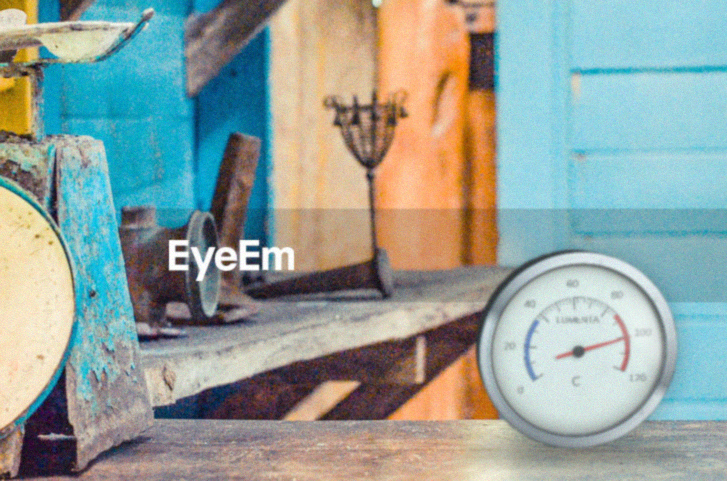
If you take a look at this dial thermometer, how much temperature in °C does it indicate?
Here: 100 °C
